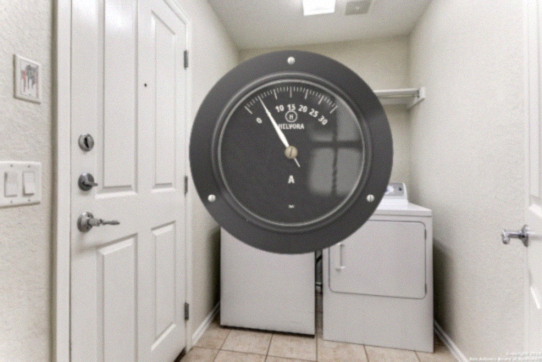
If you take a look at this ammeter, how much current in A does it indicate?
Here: 5 A
